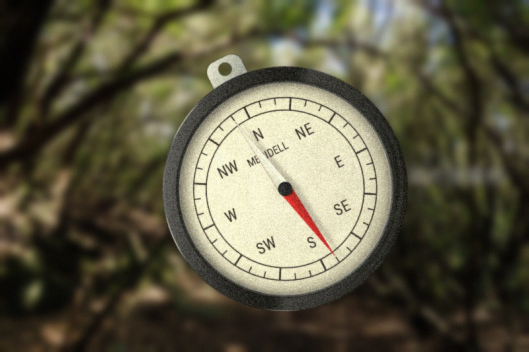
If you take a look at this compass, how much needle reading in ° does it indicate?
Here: 170 °
